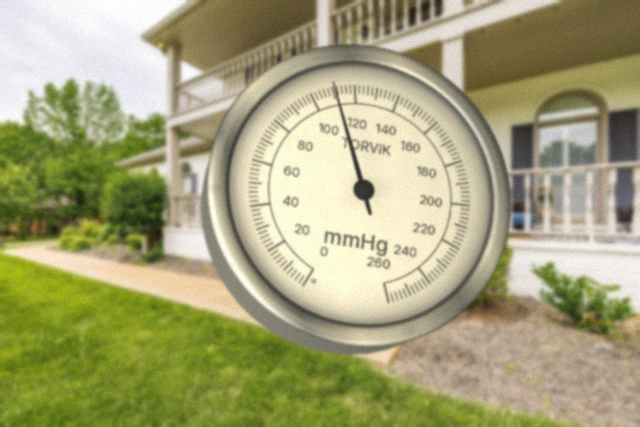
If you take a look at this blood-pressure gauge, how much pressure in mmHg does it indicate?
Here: 110 mmHg
